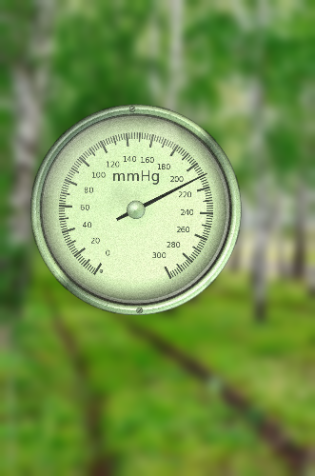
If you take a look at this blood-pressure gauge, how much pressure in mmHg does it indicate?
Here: 210 mmHg
